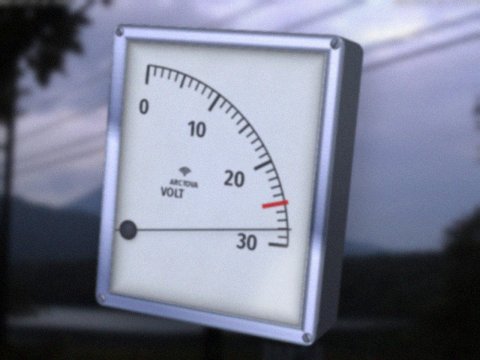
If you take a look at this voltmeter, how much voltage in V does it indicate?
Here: 28 V
